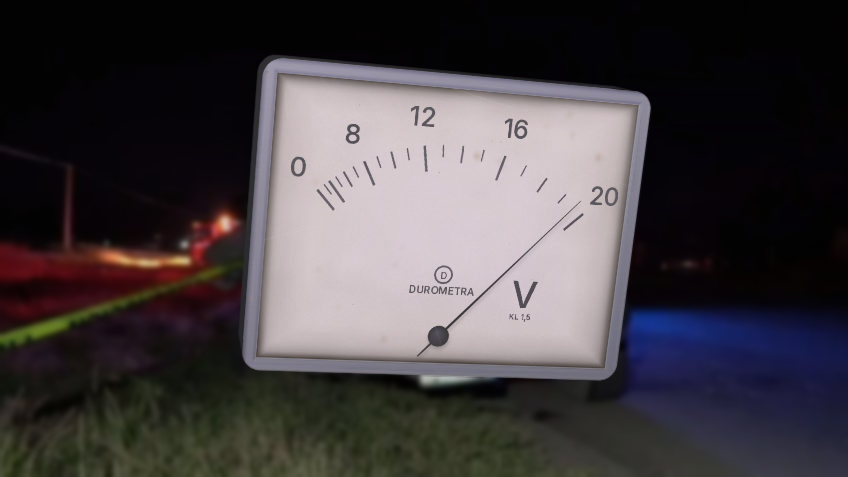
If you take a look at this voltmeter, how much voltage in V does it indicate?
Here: 19.5 V
